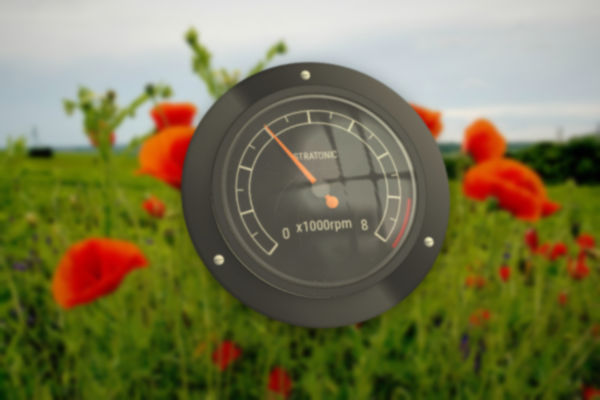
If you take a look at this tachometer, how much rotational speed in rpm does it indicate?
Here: 3000 rpm
